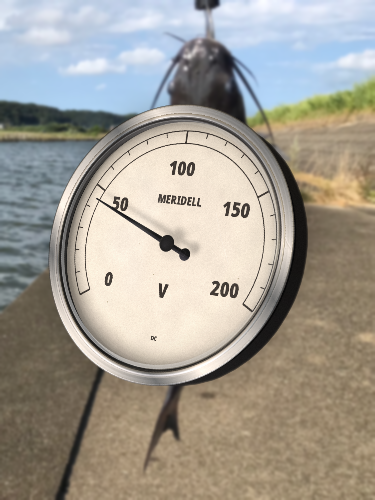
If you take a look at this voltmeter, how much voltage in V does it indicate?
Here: 45 V
